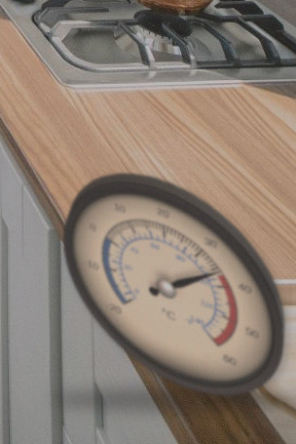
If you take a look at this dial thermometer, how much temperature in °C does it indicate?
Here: 35 °C
